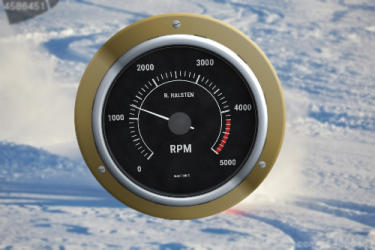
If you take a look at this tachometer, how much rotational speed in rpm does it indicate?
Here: 1300 rpm
